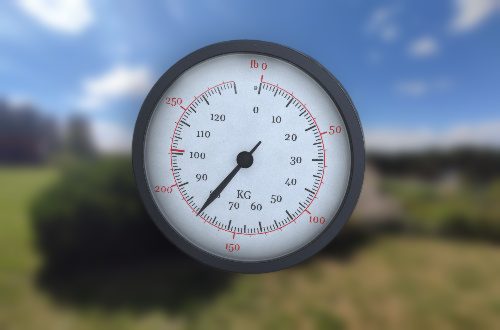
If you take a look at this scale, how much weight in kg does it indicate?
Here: 80 kg
